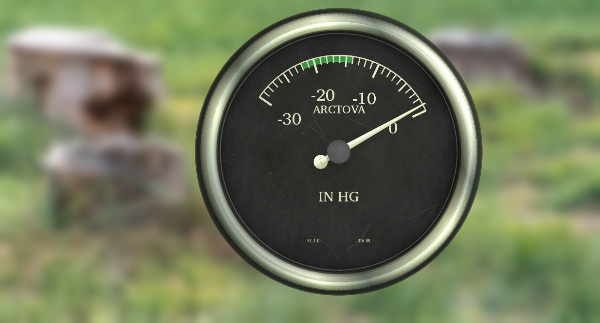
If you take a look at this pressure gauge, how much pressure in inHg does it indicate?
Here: -1 inHg
